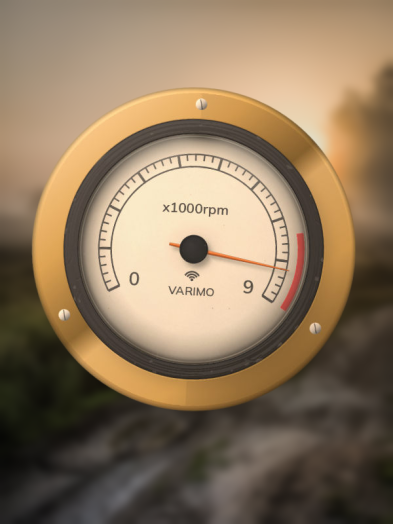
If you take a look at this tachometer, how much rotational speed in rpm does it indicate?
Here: 8200 rpm
